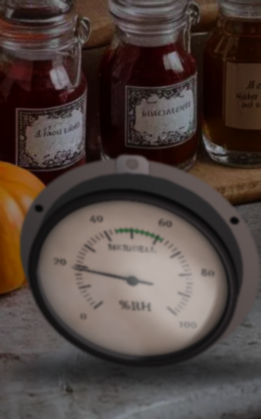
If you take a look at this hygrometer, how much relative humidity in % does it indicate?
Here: 20 %
